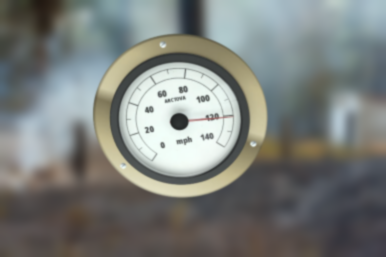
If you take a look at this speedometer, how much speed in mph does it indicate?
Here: 120 mph
